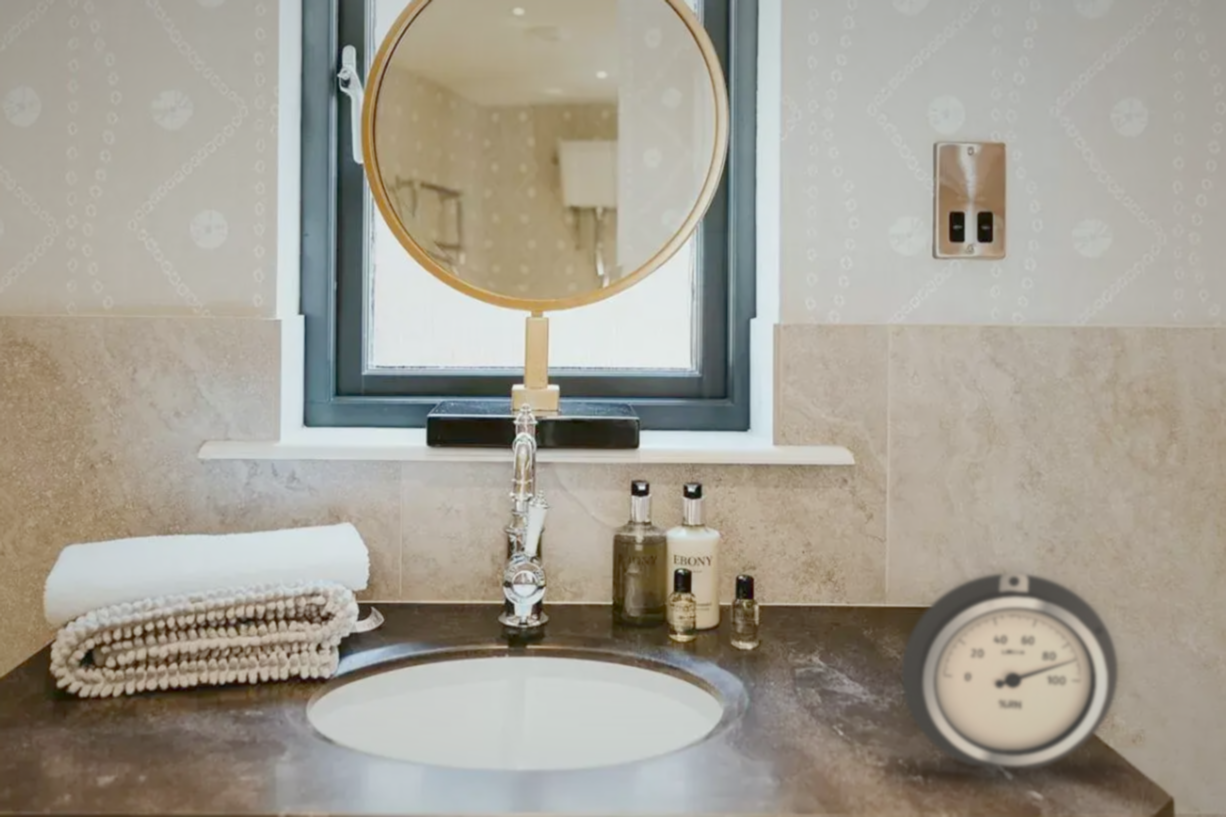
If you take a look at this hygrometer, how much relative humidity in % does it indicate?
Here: 88 %
